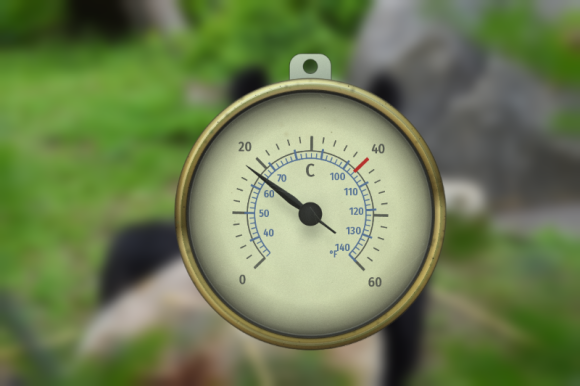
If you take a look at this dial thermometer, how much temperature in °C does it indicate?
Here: 18 °C
